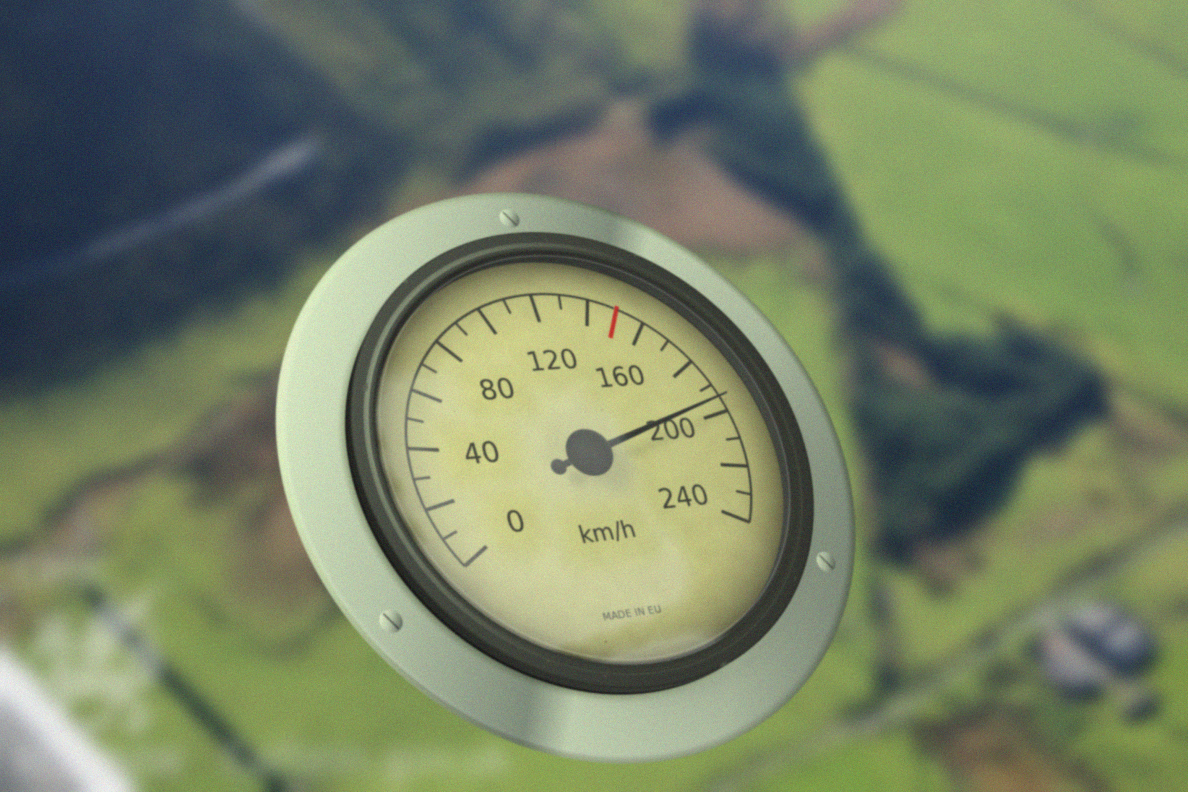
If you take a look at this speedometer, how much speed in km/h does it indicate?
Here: 195 km/h
